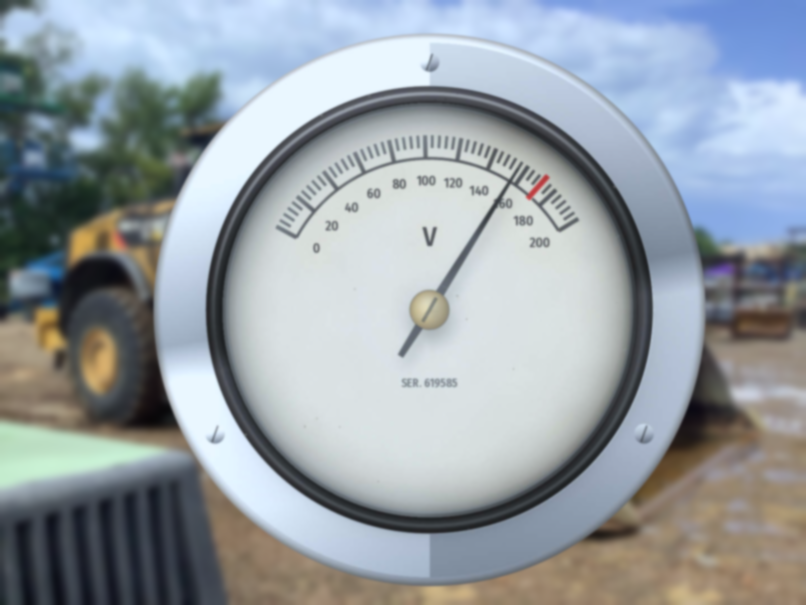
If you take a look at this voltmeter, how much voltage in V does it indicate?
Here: 156 V
